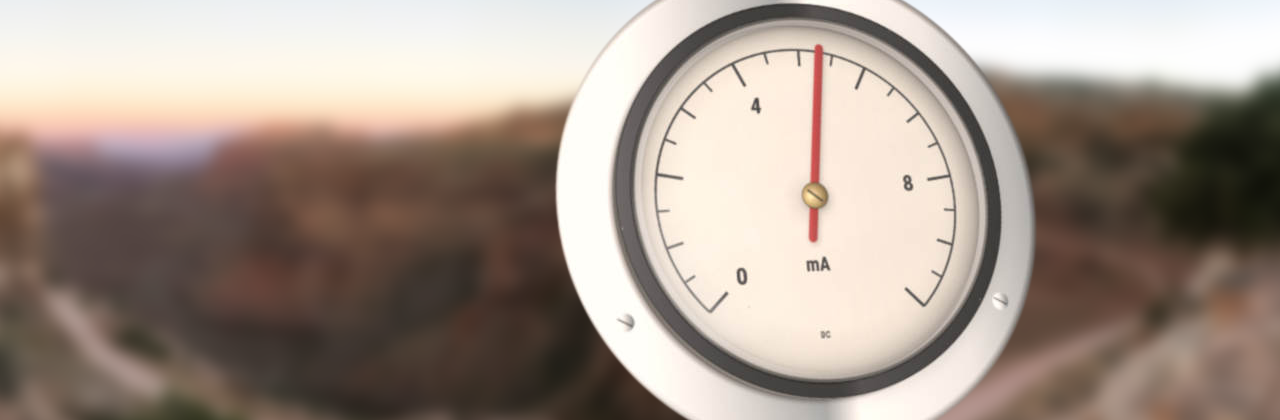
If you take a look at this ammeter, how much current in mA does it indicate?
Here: 5.25 mA
